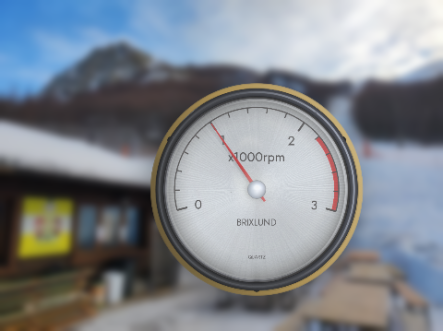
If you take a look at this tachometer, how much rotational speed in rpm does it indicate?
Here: 1000 rpm
